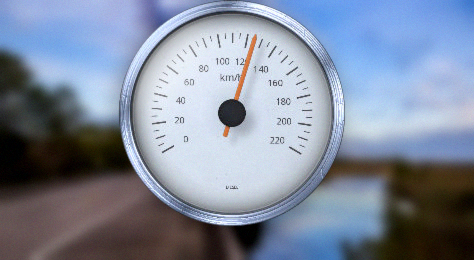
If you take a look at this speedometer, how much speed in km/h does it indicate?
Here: 125 km/h
